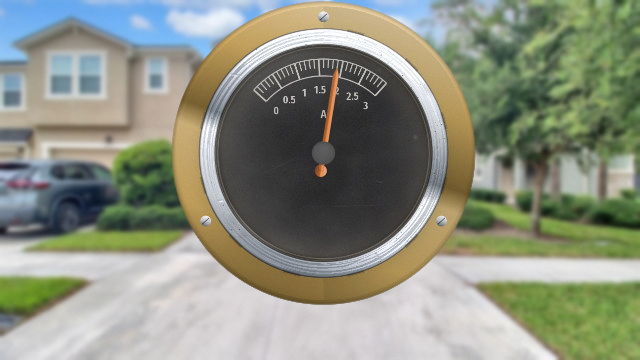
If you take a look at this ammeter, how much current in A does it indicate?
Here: 1.9 A
